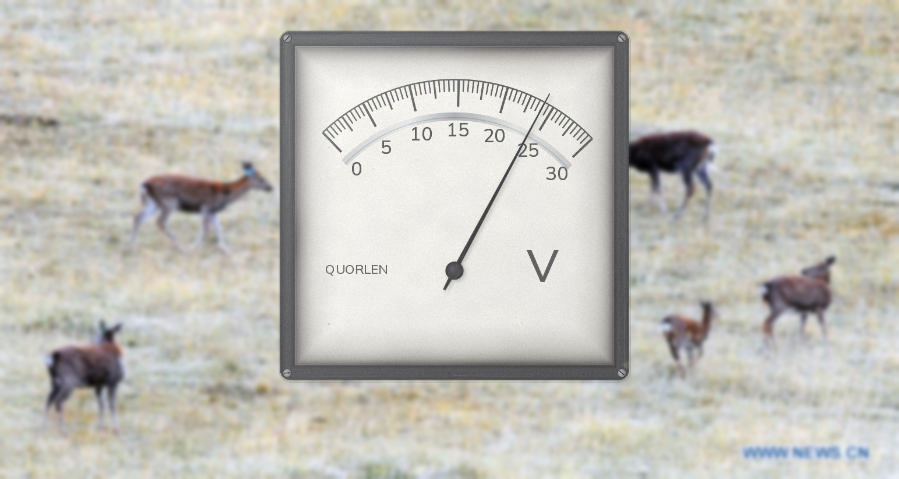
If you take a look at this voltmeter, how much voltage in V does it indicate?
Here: 24 V
